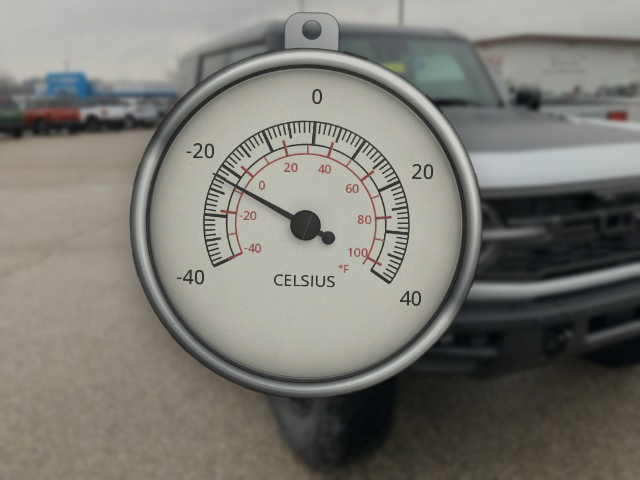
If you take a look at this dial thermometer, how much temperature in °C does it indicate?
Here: -22 °C
